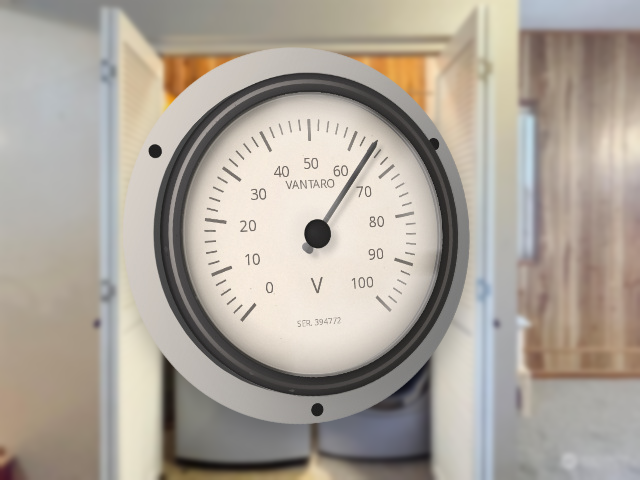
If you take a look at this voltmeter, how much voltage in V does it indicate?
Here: 64 V
